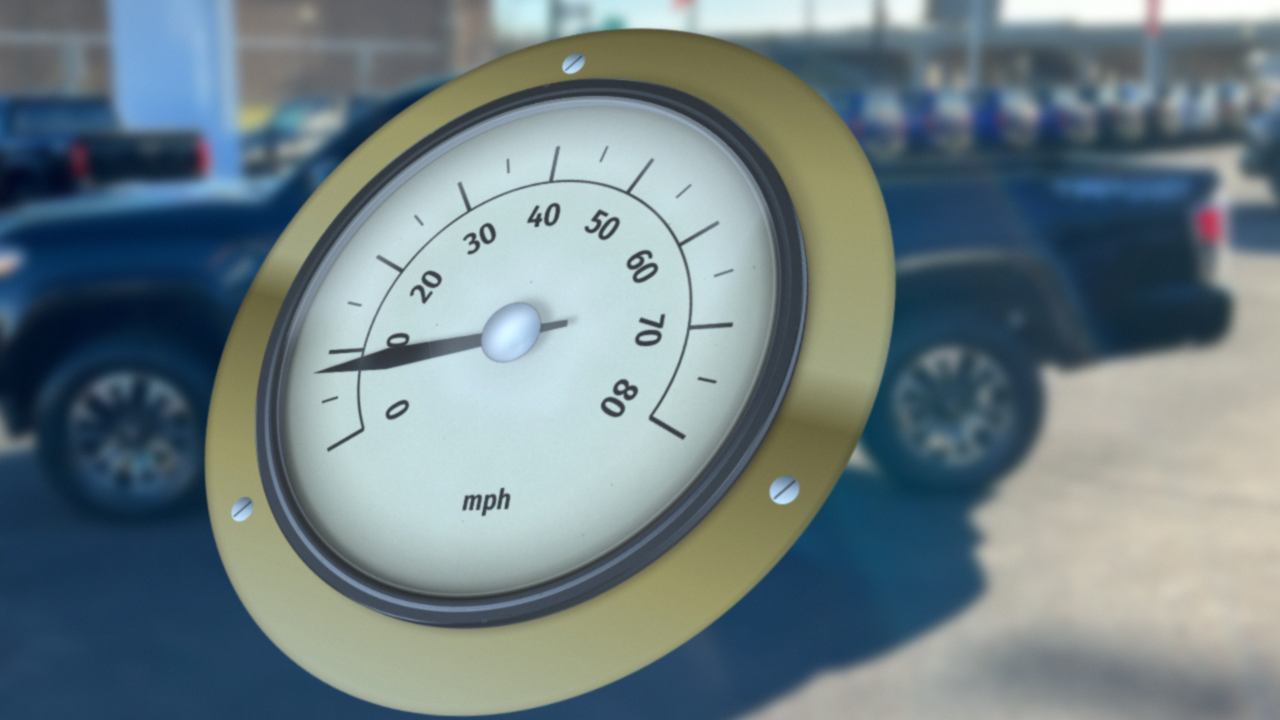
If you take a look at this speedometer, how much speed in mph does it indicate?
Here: 7.5 mph
